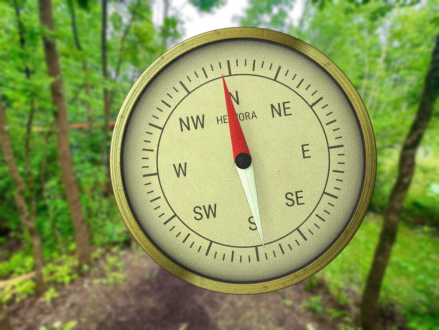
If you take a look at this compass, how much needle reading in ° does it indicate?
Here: 355 °
